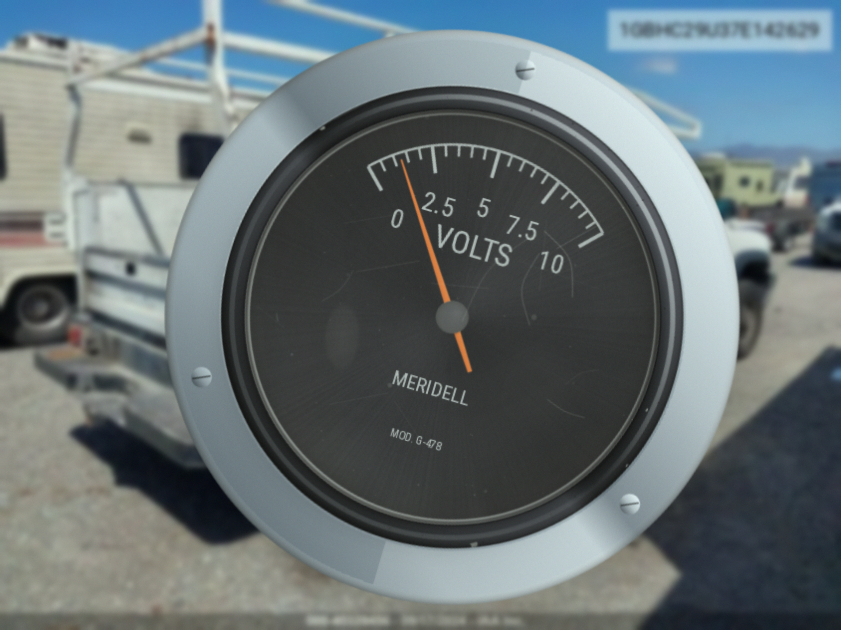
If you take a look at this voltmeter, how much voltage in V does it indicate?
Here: 1.25 V
